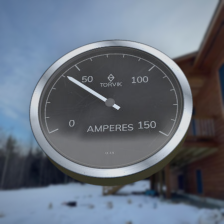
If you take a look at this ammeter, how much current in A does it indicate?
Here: 40 A
